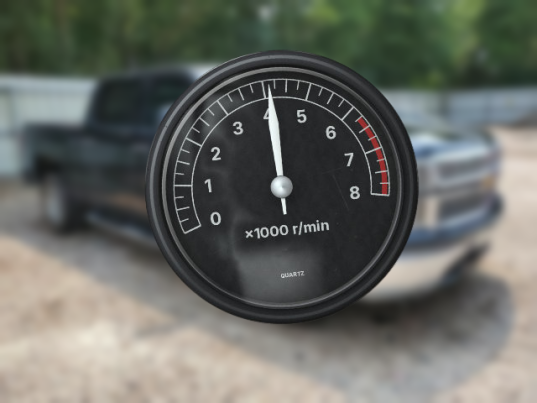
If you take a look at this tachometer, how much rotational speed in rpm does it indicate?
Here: 4125 rpm
